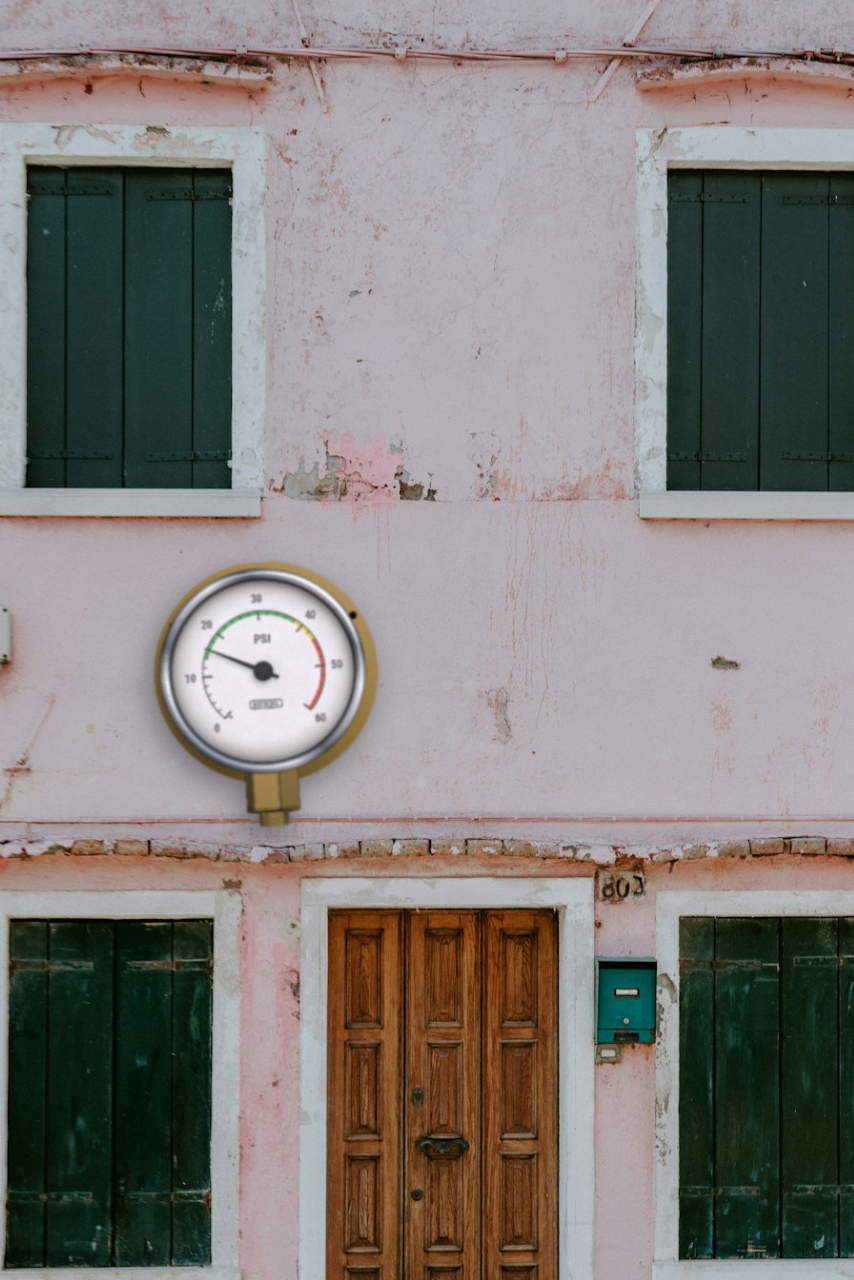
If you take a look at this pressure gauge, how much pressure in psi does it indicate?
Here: 16 psi
